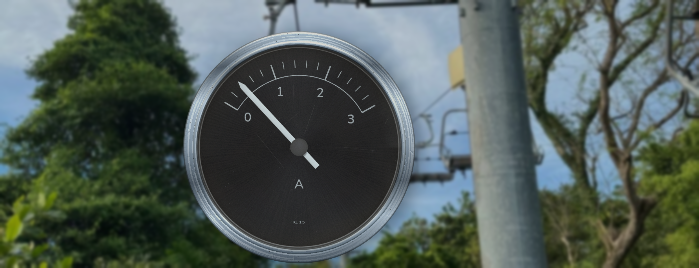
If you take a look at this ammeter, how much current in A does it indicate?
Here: 0.4 A
